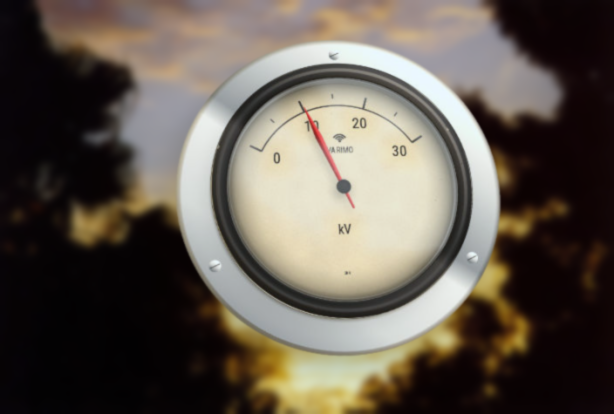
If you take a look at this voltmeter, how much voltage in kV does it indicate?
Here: 10 kV
